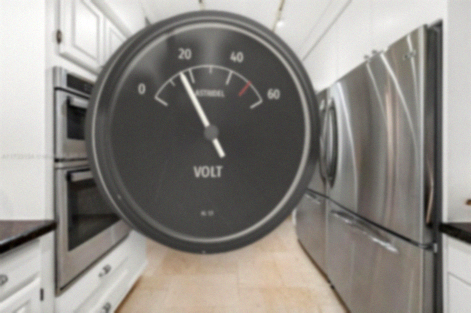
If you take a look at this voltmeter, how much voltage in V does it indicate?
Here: 15 V
